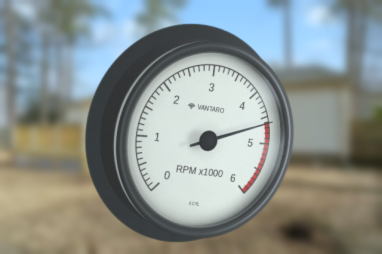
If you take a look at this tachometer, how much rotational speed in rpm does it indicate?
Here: 4600 rpm
